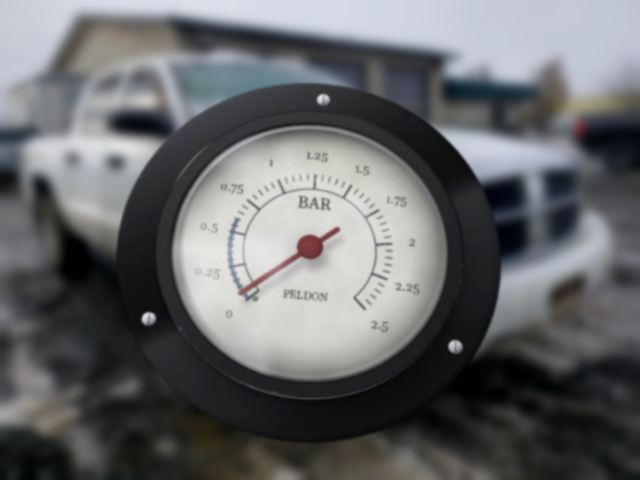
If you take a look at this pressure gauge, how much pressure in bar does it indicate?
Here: 0.05 bar
